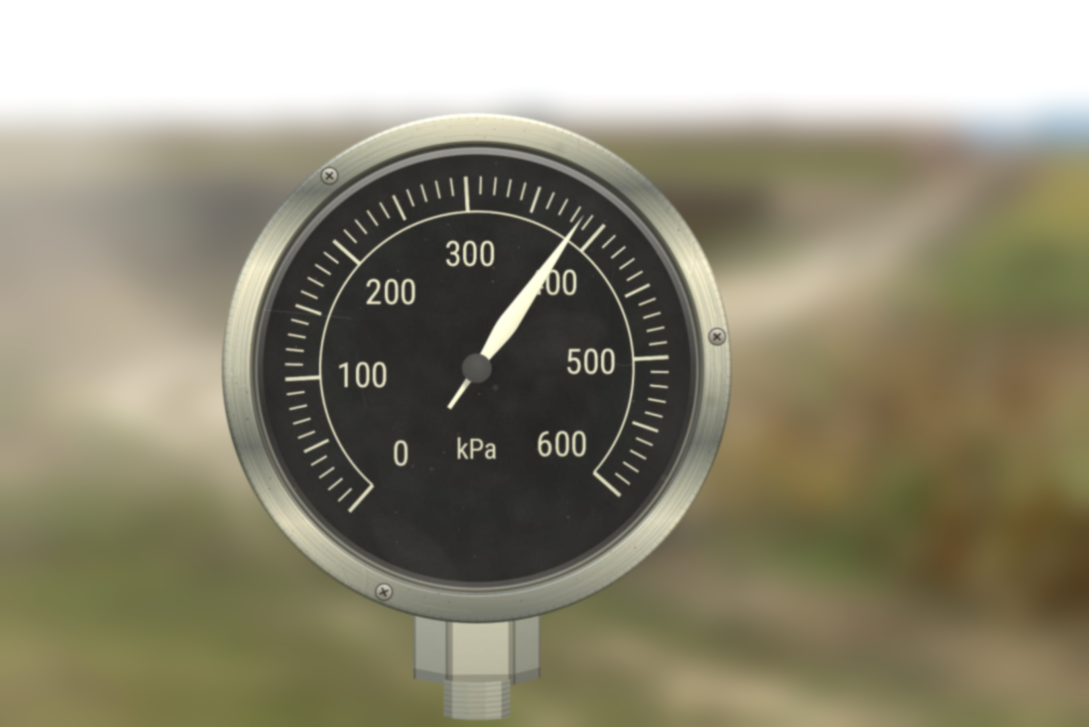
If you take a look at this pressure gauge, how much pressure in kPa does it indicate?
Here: 385 kPa
